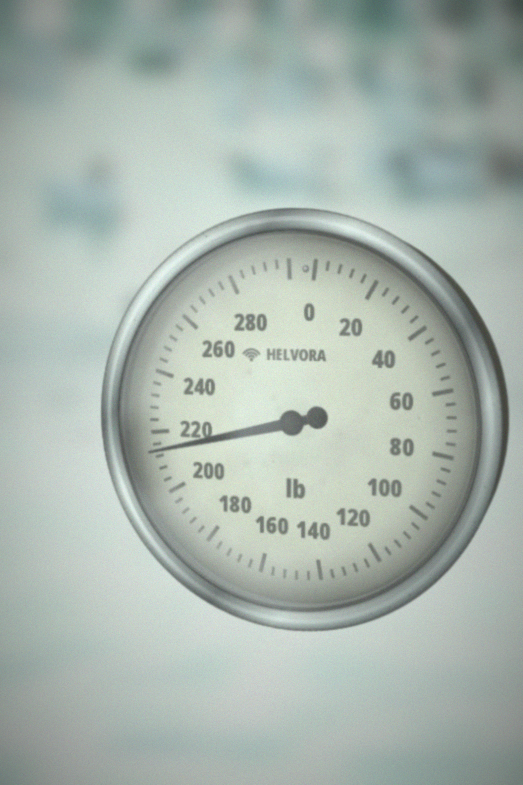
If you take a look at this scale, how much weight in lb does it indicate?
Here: 214 lb
